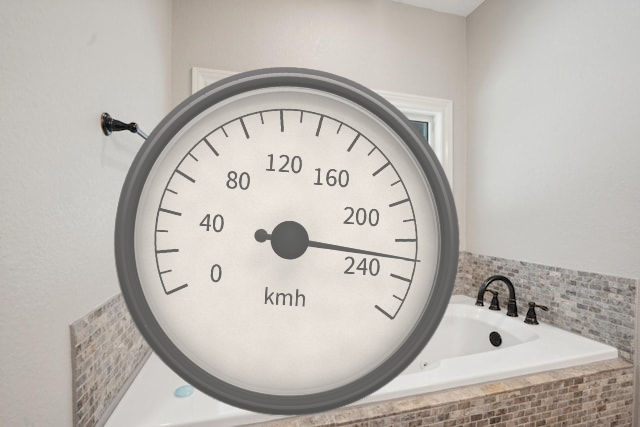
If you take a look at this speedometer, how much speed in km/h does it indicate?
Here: 230 km/h
